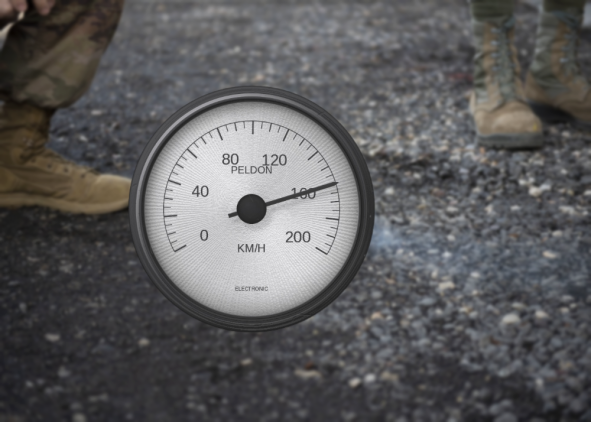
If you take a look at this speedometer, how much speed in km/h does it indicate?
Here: 160 km/h
